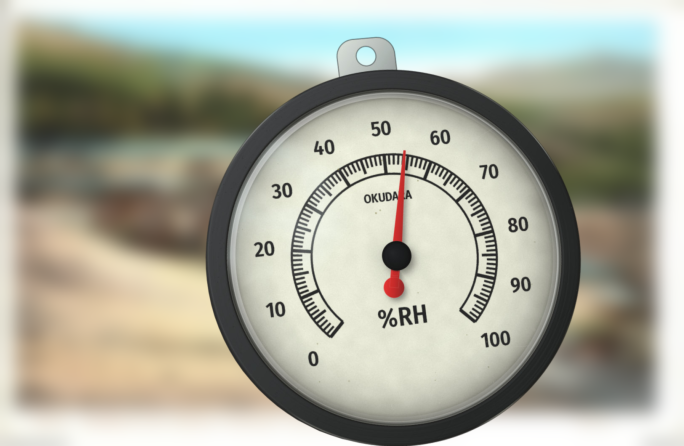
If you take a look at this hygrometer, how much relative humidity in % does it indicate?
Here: 54 %
